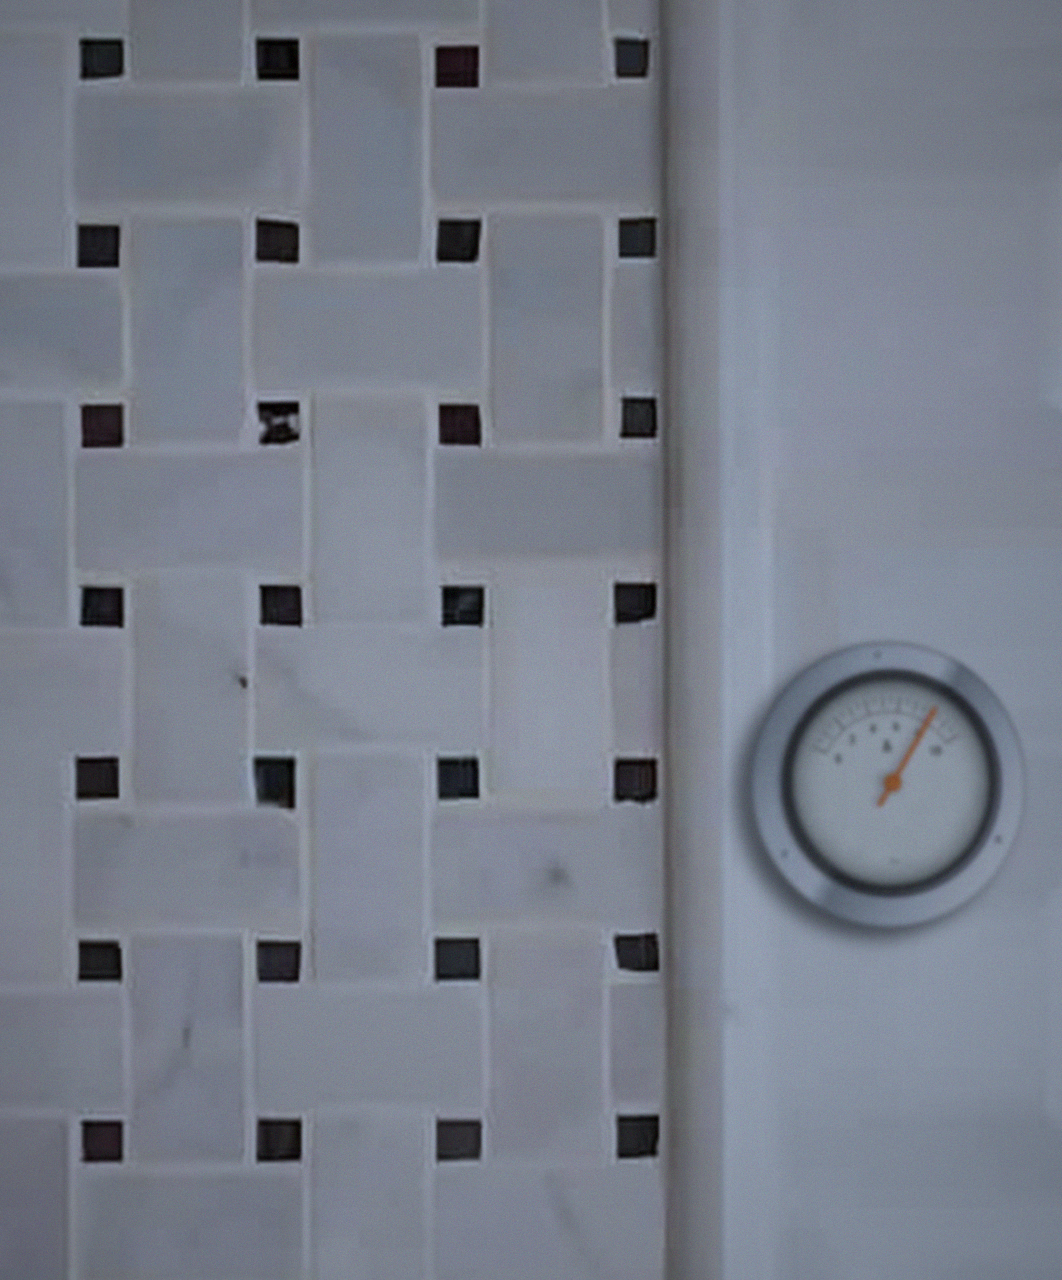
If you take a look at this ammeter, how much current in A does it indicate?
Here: 8 A
